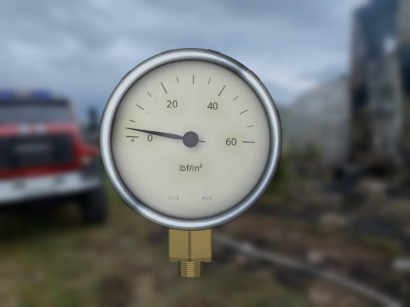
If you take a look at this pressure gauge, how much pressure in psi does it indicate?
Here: 2.5 psi
